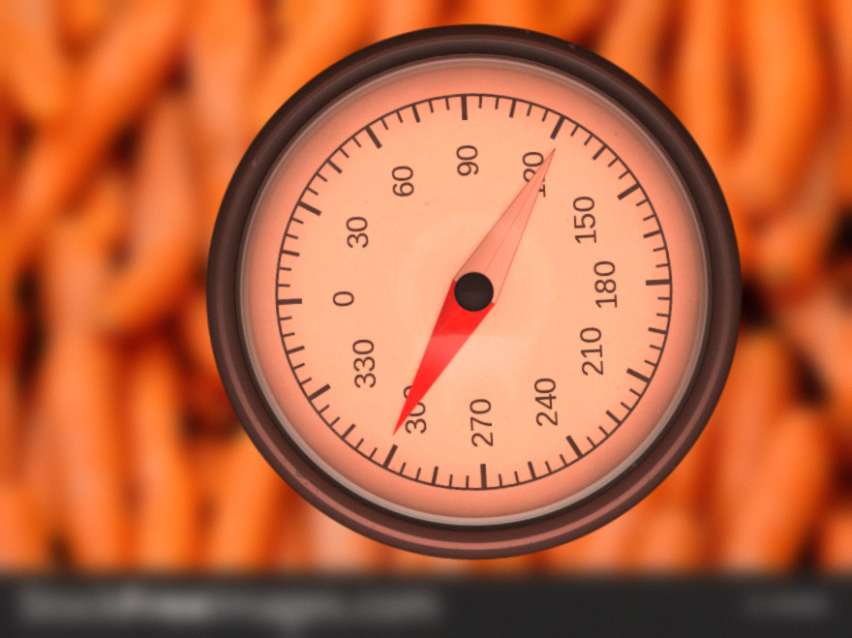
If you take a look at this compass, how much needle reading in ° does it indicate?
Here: 302.5 °
